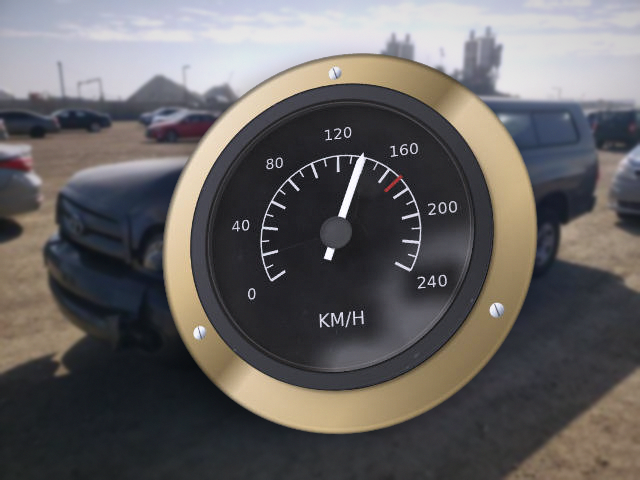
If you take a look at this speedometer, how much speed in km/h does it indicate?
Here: 140 km/h
